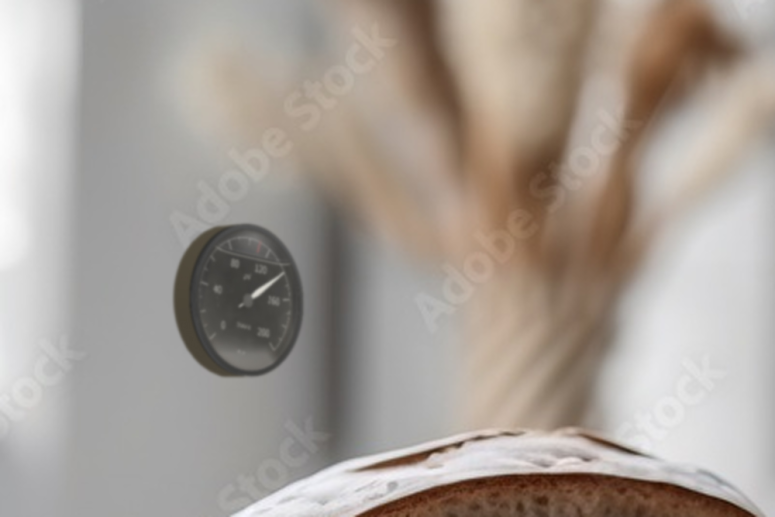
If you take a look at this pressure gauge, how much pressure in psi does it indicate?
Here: 140 psi
